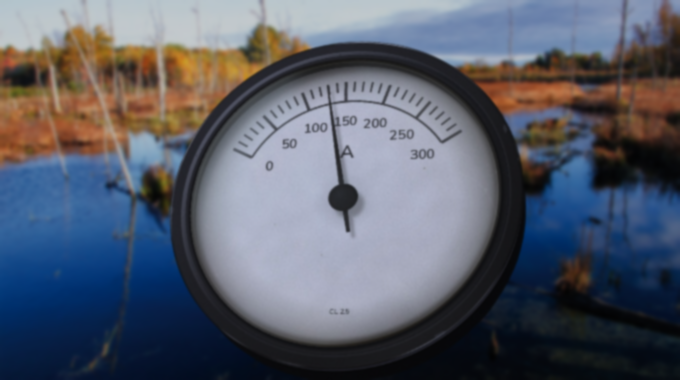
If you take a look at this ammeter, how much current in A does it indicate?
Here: 130 A
